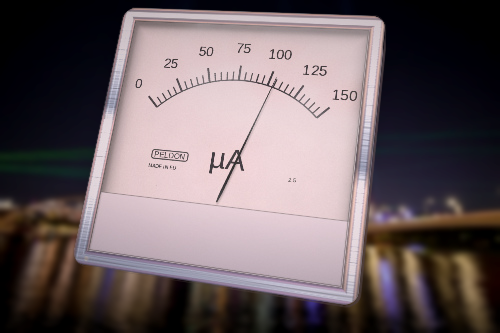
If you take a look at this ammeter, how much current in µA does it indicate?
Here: 105 µA
